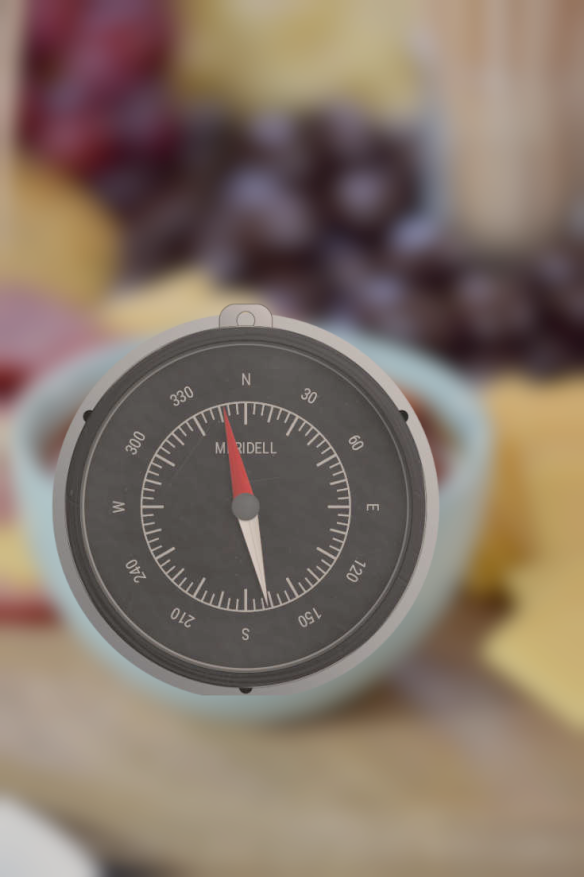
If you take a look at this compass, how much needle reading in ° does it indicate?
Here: 347.5 °
